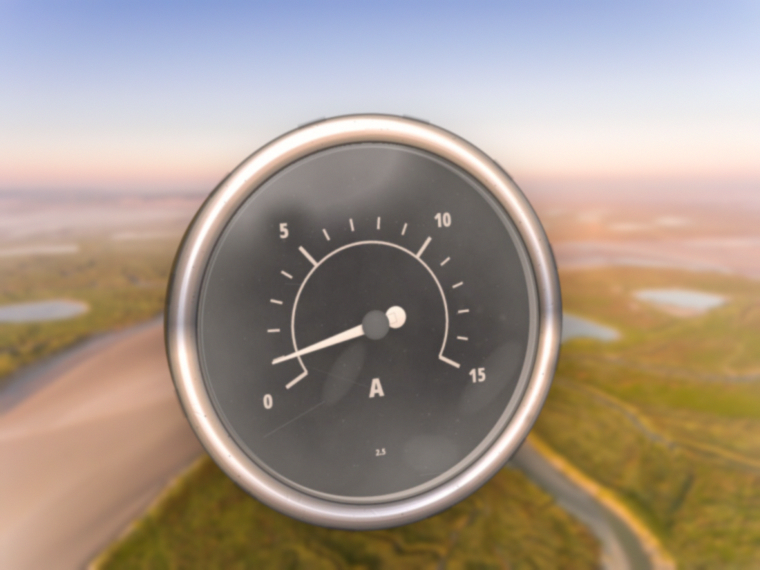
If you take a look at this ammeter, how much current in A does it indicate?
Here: 1 A
